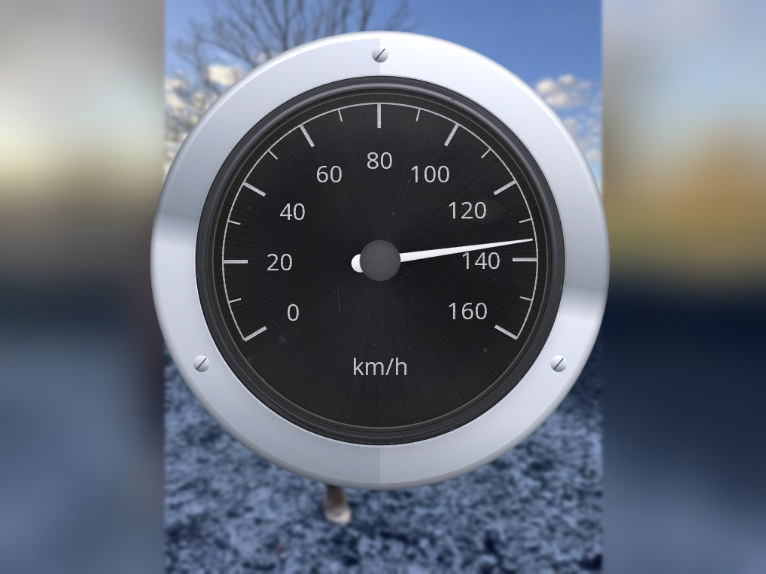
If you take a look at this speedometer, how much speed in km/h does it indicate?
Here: 135 km/h
